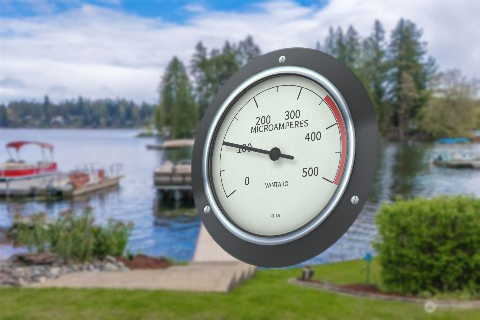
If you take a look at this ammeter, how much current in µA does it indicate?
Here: 100 µA
